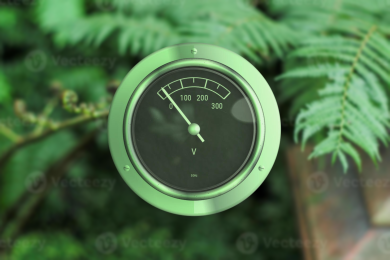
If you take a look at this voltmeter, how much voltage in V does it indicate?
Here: 25 V
